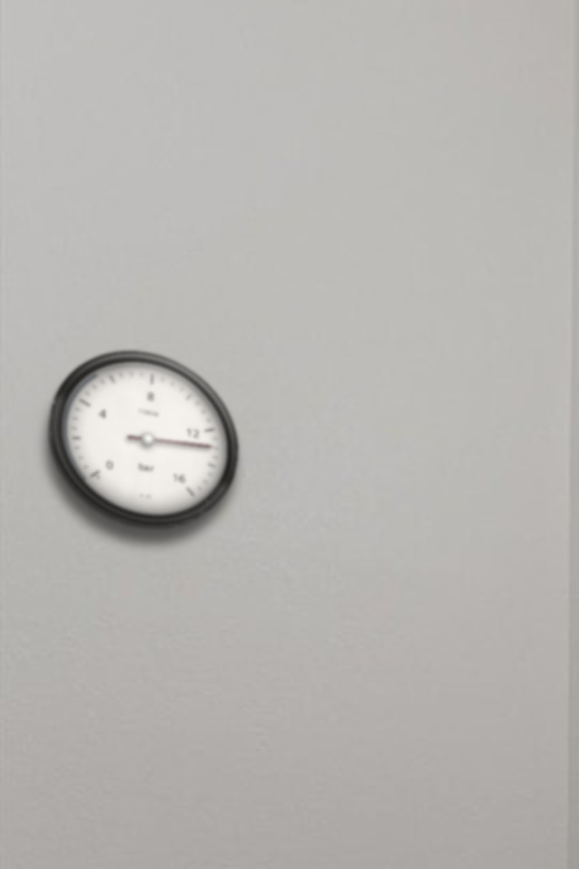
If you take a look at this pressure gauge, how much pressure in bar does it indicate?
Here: 13 bar
